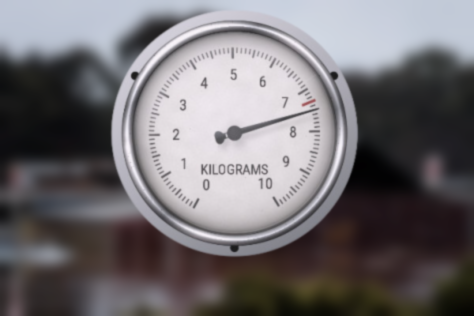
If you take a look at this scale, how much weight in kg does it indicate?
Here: 7.5 kg
